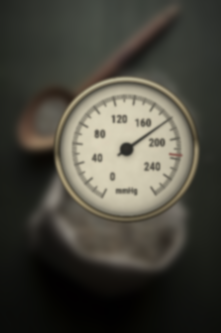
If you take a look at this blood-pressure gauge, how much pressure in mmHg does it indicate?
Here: 180 mmHg
